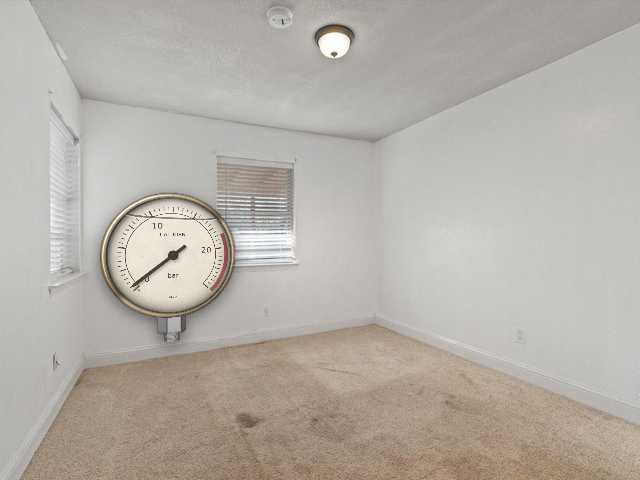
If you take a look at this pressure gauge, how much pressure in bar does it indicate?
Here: 0.5 bar
